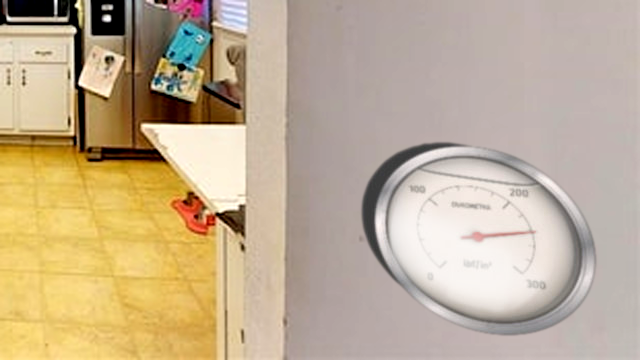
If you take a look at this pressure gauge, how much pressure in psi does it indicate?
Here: 240 psi
